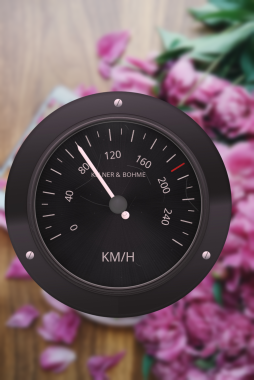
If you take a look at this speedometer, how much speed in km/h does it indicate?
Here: 90 km/h
